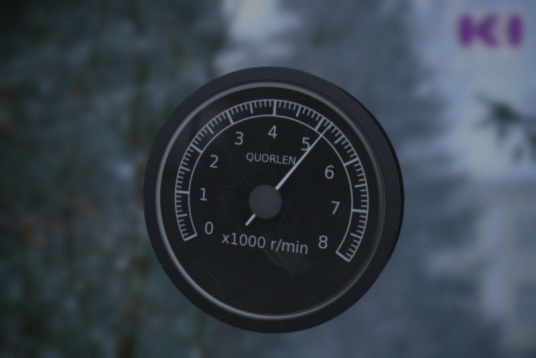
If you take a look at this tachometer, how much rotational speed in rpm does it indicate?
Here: 5200 rpm
